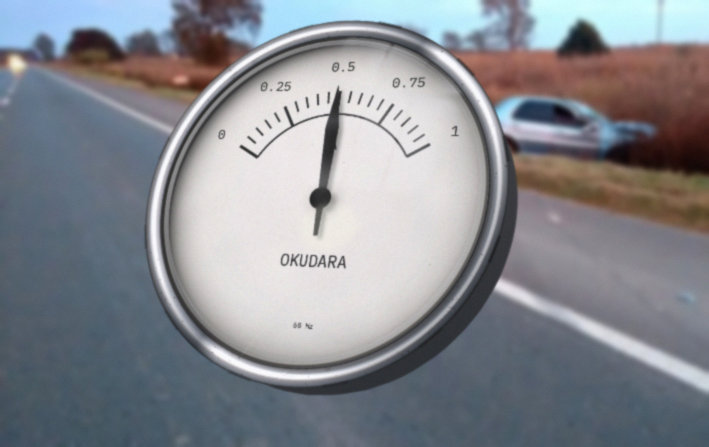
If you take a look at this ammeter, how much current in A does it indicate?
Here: 0.5 A
